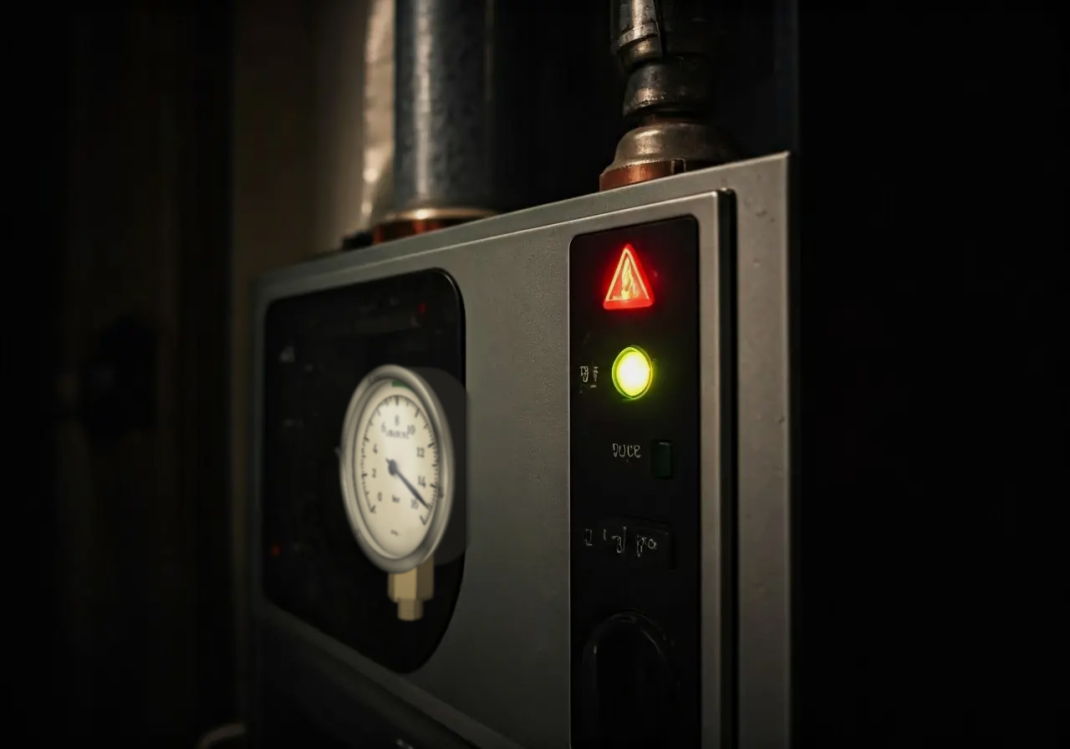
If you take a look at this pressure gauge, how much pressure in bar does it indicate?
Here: 15 bar
